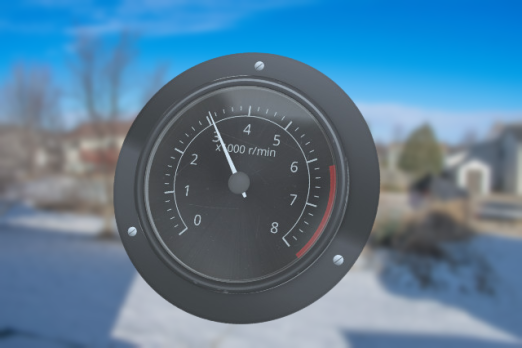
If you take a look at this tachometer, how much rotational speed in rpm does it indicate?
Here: 3100 rpm
